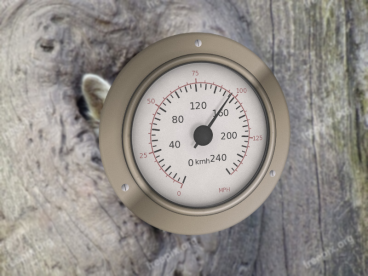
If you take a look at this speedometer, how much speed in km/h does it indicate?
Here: 155 km/h
